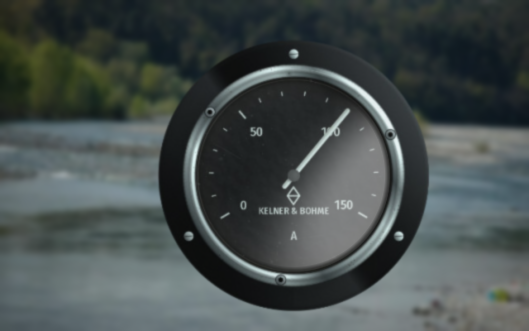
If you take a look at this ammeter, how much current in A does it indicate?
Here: 100 A
